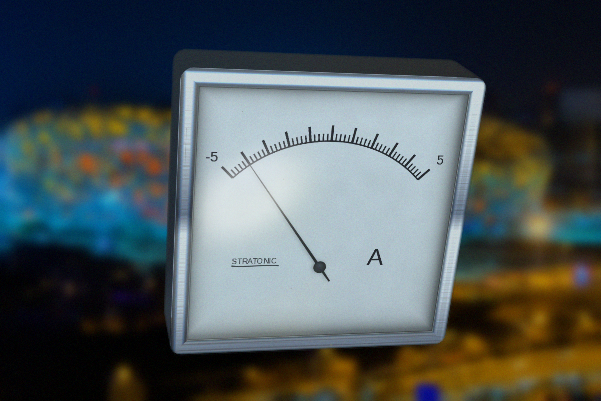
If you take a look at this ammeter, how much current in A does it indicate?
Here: -4 A
